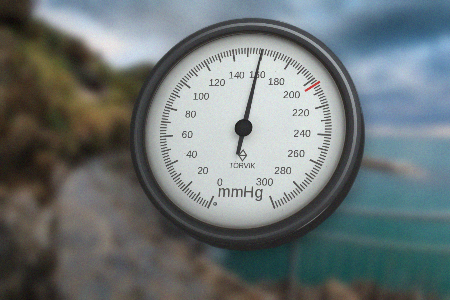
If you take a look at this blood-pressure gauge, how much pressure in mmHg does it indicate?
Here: 160 mmHg
